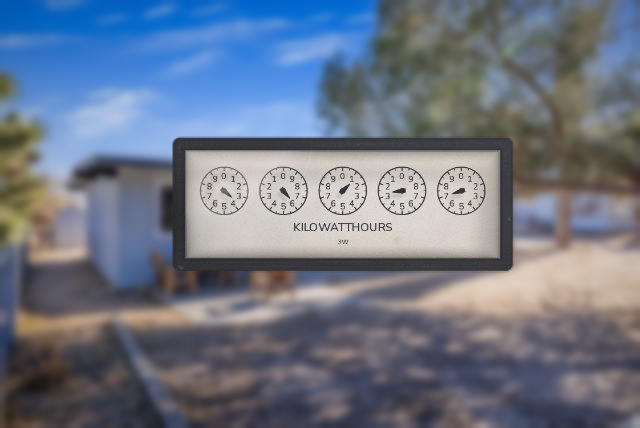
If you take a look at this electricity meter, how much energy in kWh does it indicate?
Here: 36127 kWh
